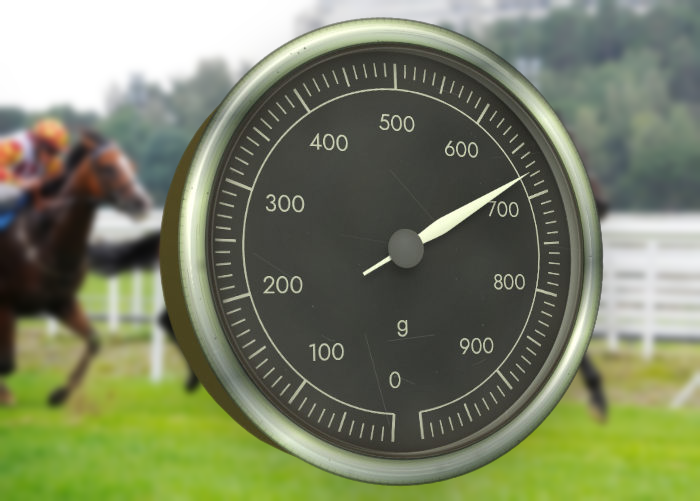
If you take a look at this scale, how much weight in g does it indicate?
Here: 675 g
